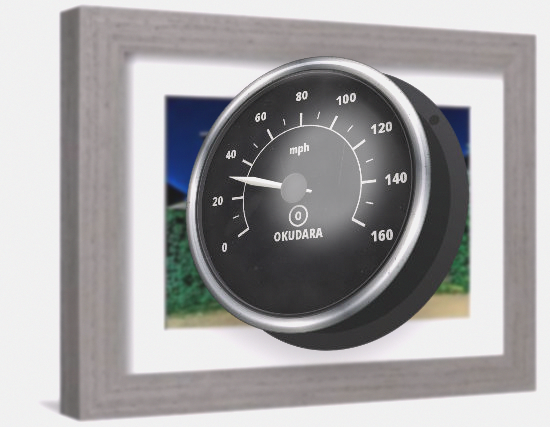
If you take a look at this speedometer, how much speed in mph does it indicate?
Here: 30 mph
